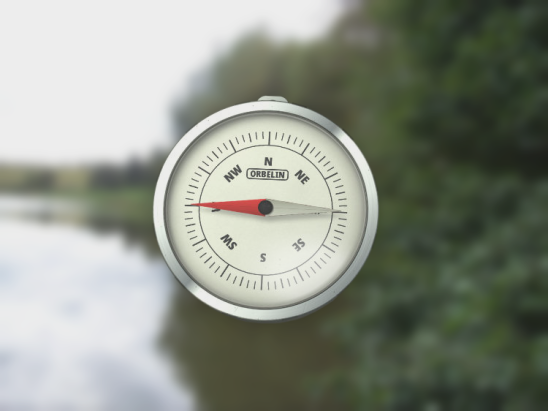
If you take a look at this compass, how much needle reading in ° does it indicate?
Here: 270 °
